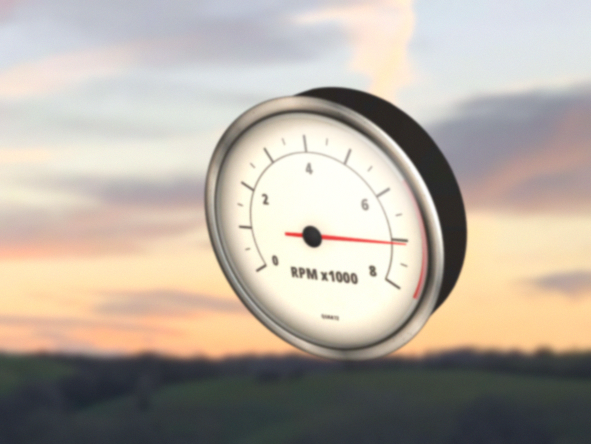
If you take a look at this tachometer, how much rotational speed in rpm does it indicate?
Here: 7000 rpm
